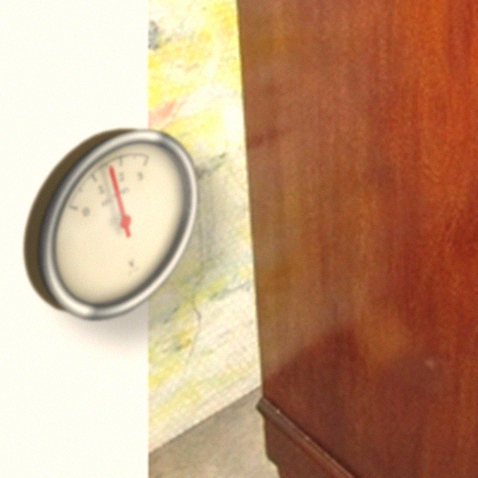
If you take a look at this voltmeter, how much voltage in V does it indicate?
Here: 1.5 V
